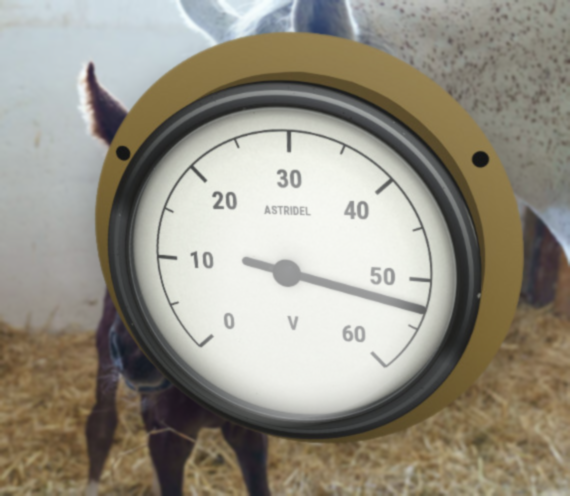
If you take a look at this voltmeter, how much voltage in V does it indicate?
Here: 52.5 V
